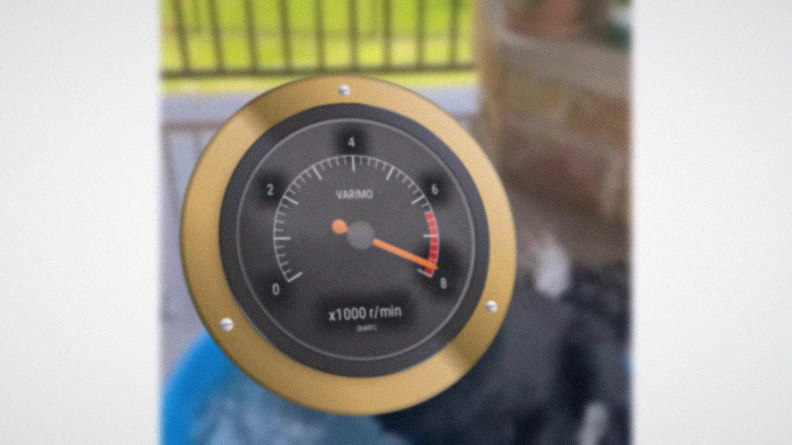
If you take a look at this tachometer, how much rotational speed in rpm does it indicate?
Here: 7800 rpm
